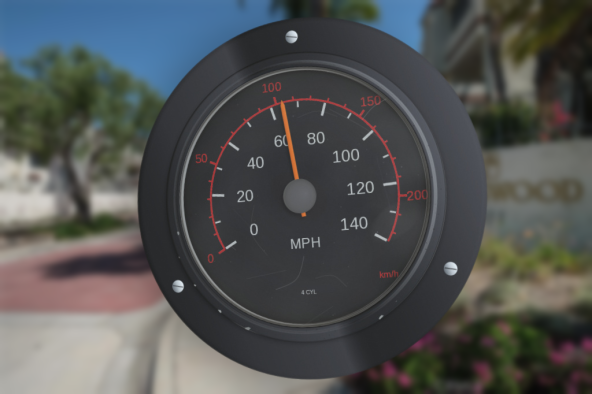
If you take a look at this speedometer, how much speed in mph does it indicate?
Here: 65 mph
